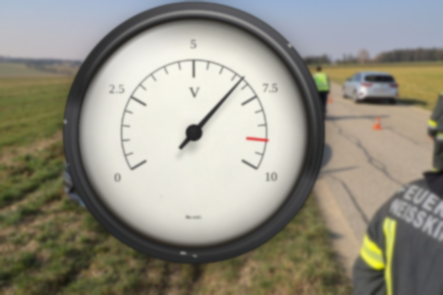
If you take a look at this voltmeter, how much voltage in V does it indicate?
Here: 6.75 V
